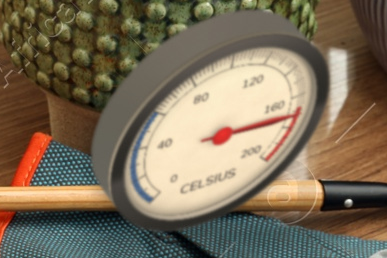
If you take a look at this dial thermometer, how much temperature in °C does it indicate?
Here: 170 °C
